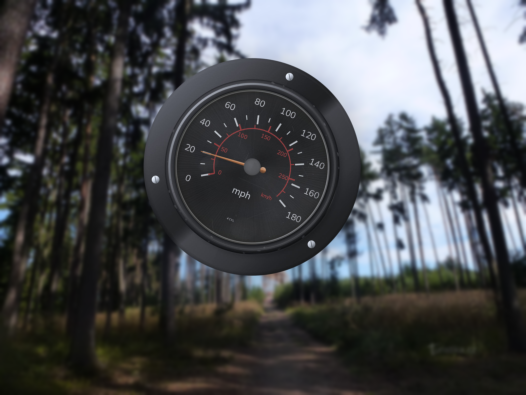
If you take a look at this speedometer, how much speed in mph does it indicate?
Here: 20 mph
